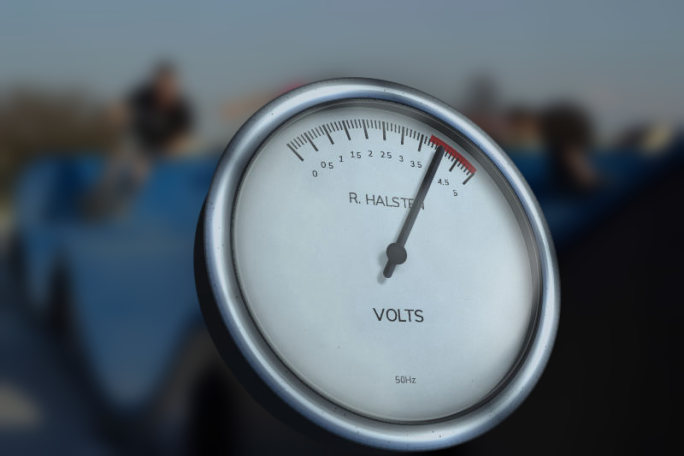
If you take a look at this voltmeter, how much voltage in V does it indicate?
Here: 4 V
